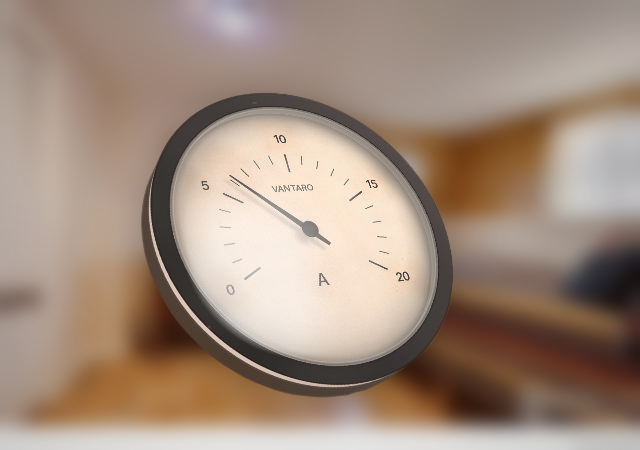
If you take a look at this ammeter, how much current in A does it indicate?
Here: 6 A
